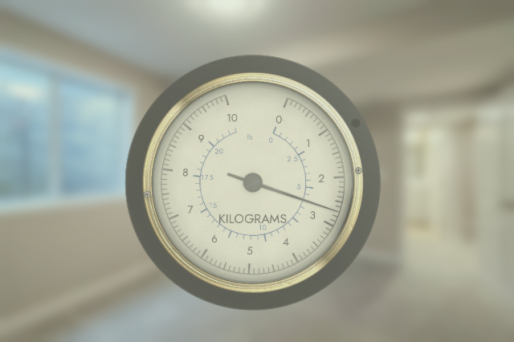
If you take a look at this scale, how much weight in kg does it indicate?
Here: 2.7 kg
